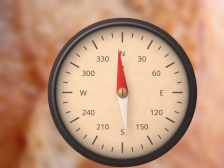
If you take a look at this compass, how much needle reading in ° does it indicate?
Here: 355 °
